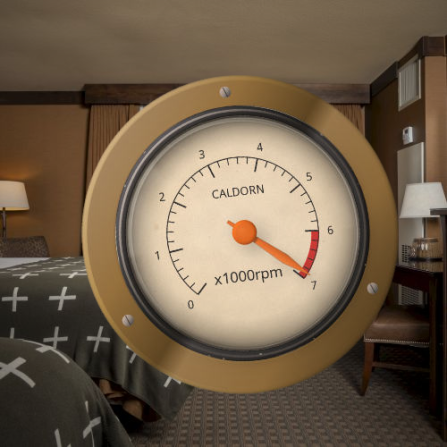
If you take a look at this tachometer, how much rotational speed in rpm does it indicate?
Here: 6900 rpm
